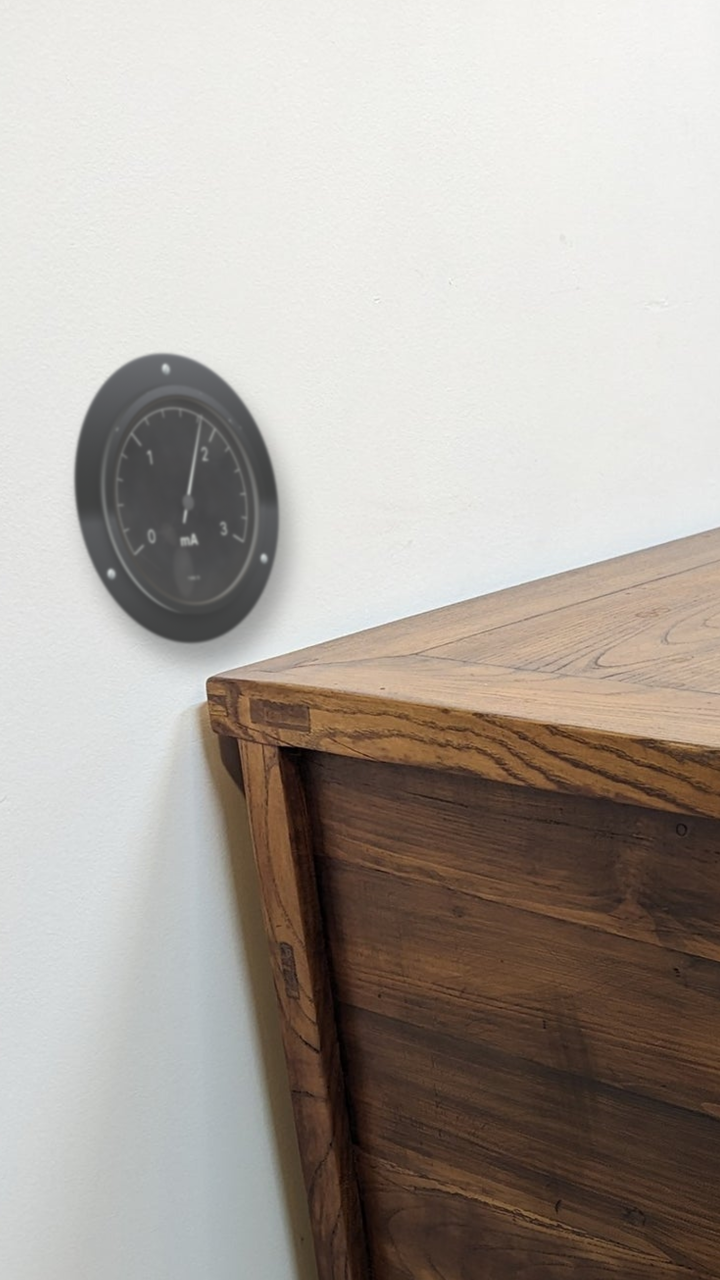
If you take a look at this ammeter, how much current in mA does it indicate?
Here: 1.8 mA
